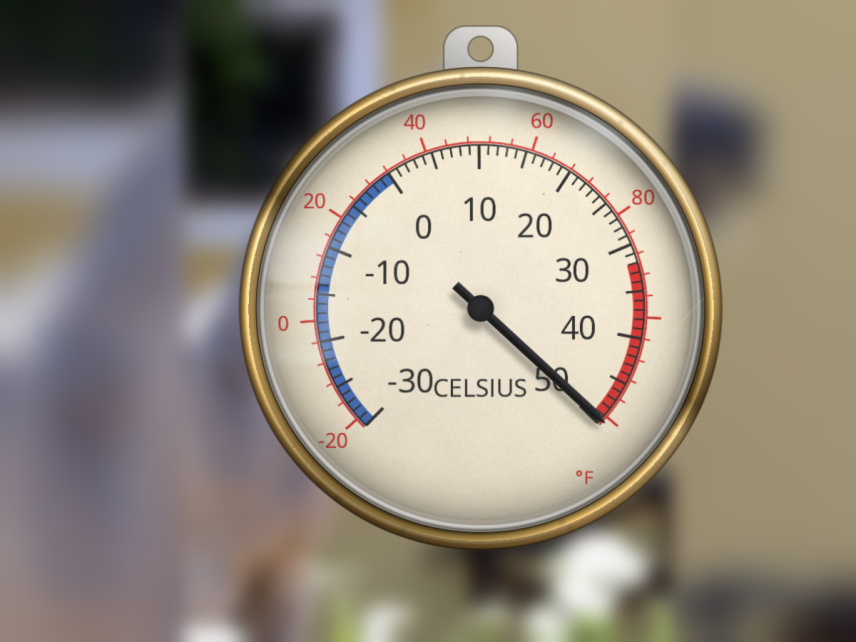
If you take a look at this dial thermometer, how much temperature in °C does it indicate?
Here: 49.5 °C
